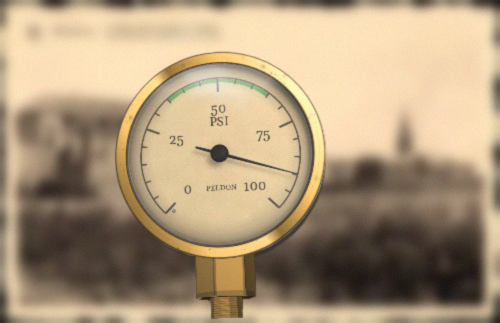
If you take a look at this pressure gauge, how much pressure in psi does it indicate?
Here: 90 psi
